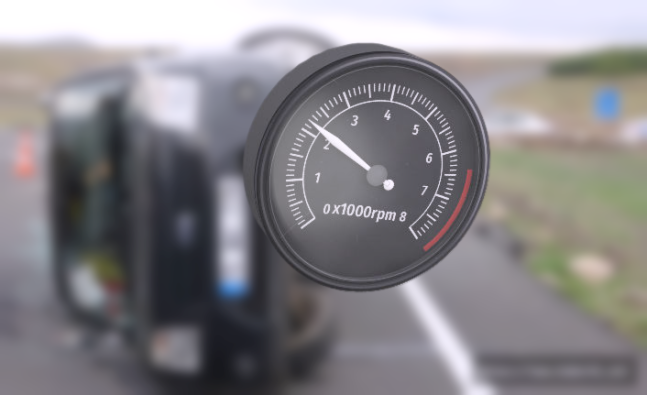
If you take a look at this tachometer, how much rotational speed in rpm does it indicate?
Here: 2200 rpm
